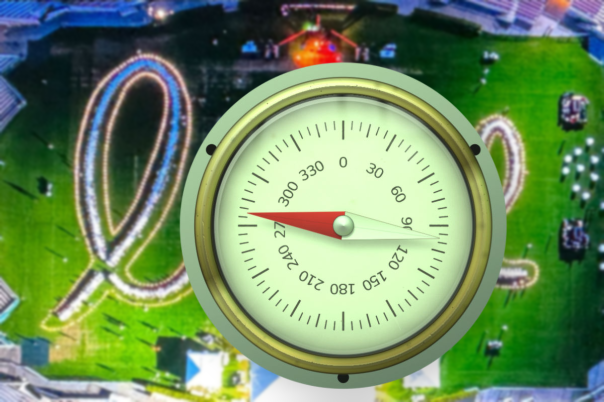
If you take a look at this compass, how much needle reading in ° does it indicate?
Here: 277.5 °
